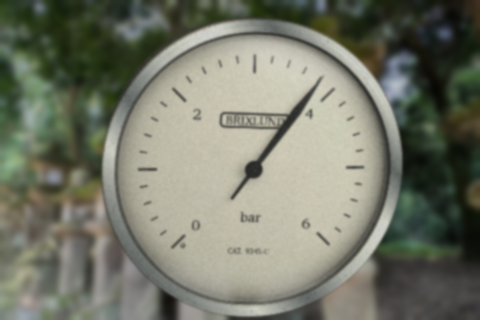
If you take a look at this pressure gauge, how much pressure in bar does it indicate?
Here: 3.8 bar
